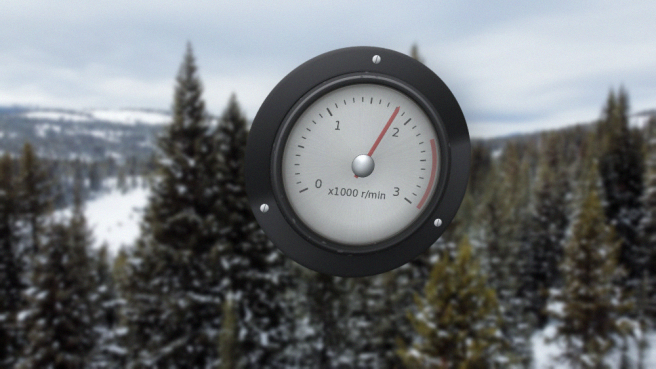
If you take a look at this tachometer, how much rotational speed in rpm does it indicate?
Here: 1800 rpm
